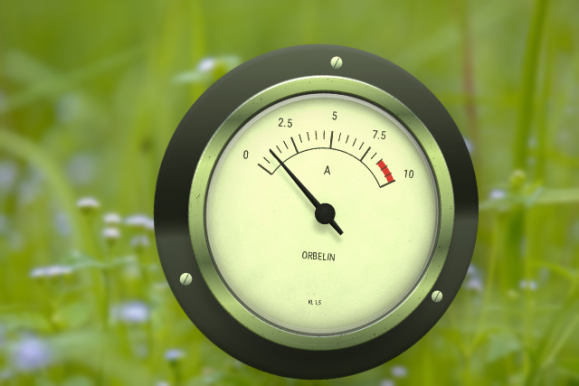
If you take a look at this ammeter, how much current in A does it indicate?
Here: 1 A
